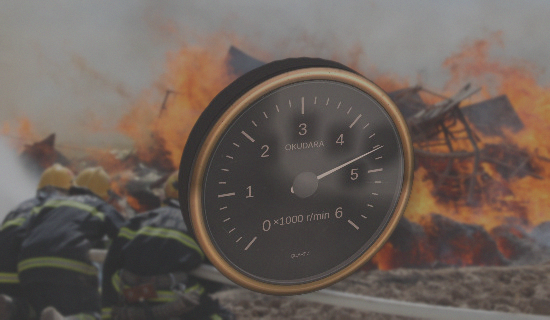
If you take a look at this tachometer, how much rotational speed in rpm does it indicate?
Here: 4600 rpm
